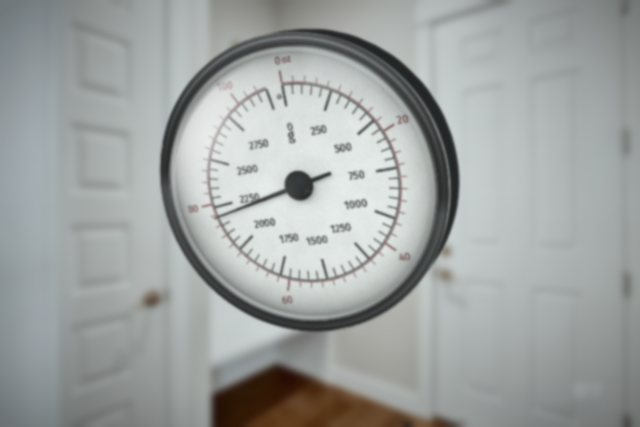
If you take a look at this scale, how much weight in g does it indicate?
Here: 2200 g
